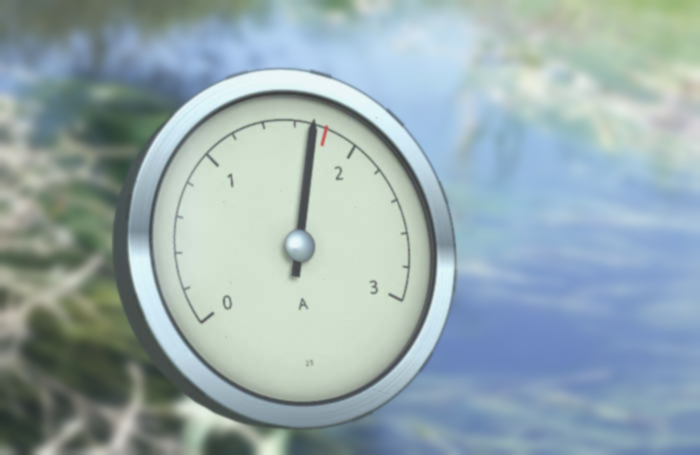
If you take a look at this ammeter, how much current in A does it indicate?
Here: 1.7 A
